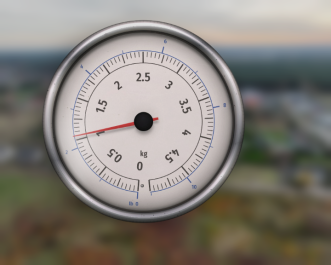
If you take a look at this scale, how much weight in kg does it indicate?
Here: 1.05 kg
